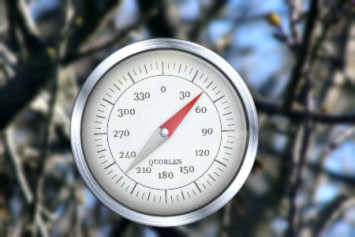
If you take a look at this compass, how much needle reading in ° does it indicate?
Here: 45 °
